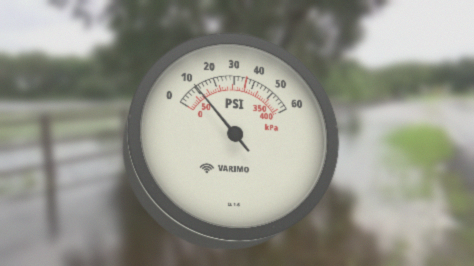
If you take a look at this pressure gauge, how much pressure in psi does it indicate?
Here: 10 psi
